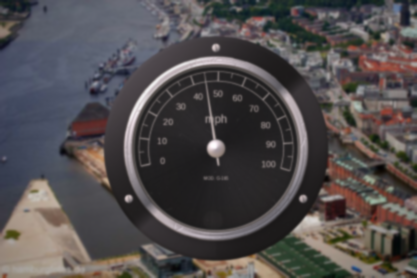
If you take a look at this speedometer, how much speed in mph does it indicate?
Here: 45 mph
